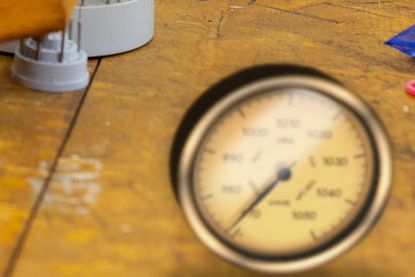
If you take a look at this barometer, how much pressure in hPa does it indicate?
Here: 972 hPa
